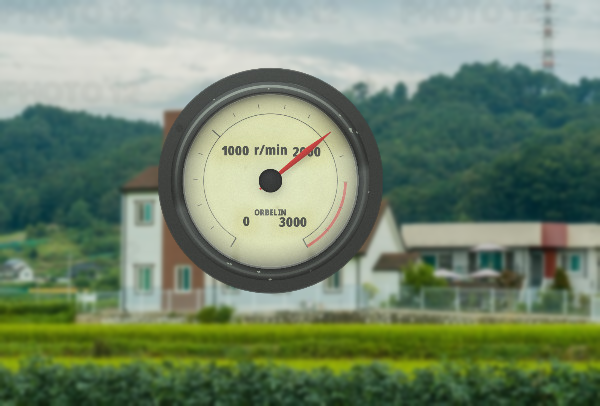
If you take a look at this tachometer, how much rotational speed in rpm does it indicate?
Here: 2000 rpm
